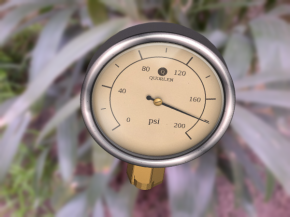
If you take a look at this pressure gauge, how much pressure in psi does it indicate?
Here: 180 psi
